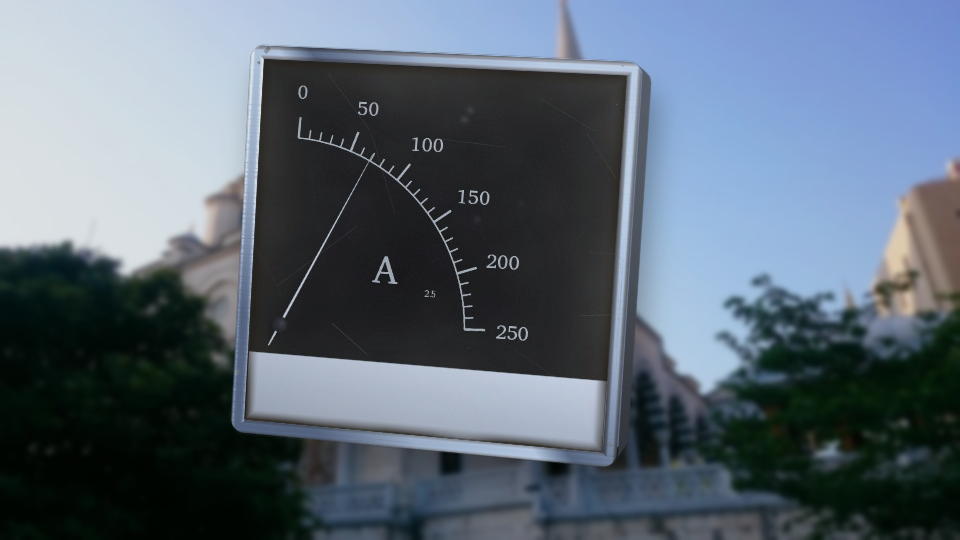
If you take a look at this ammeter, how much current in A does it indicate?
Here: 70 A
